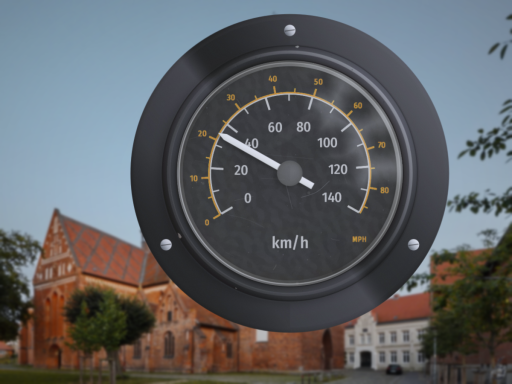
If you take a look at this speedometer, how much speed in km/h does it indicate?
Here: 35 km/h
